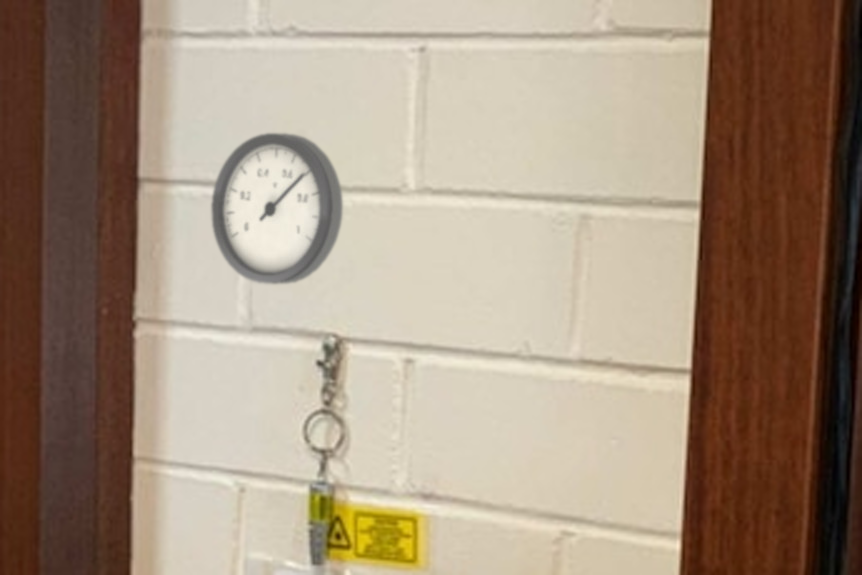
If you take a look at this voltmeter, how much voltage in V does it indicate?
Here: 0.7 V
